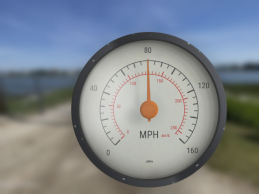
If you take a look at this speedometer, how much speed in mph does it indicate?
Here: 80 mph
